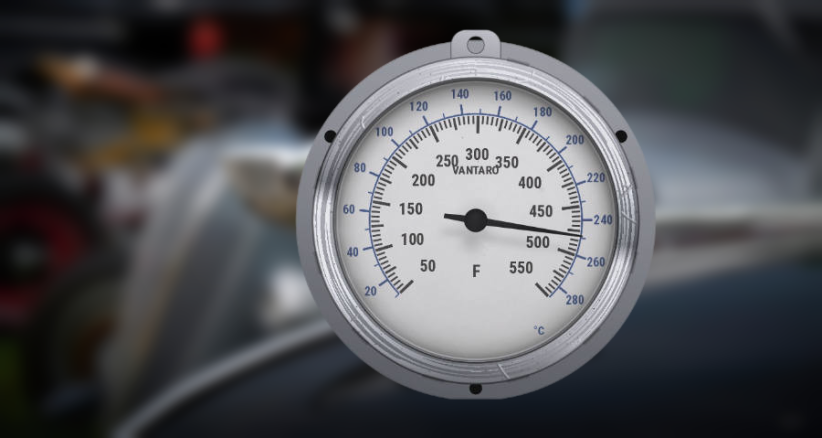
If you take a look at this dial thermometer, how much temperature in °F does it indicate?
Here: 480 °F
